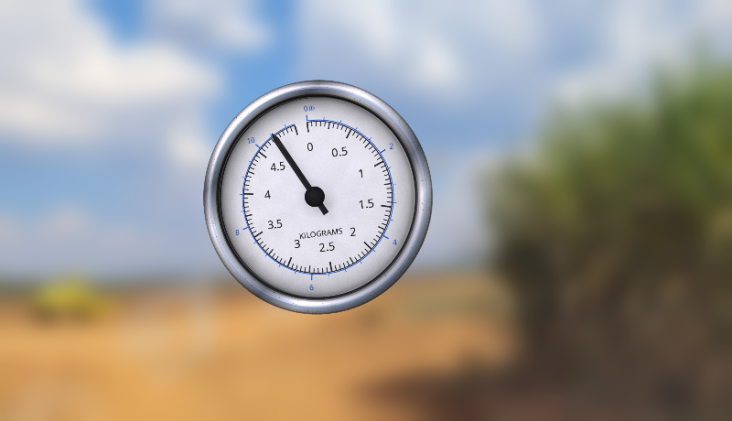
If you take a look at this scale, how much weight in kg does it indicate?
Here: 4.75 kg
